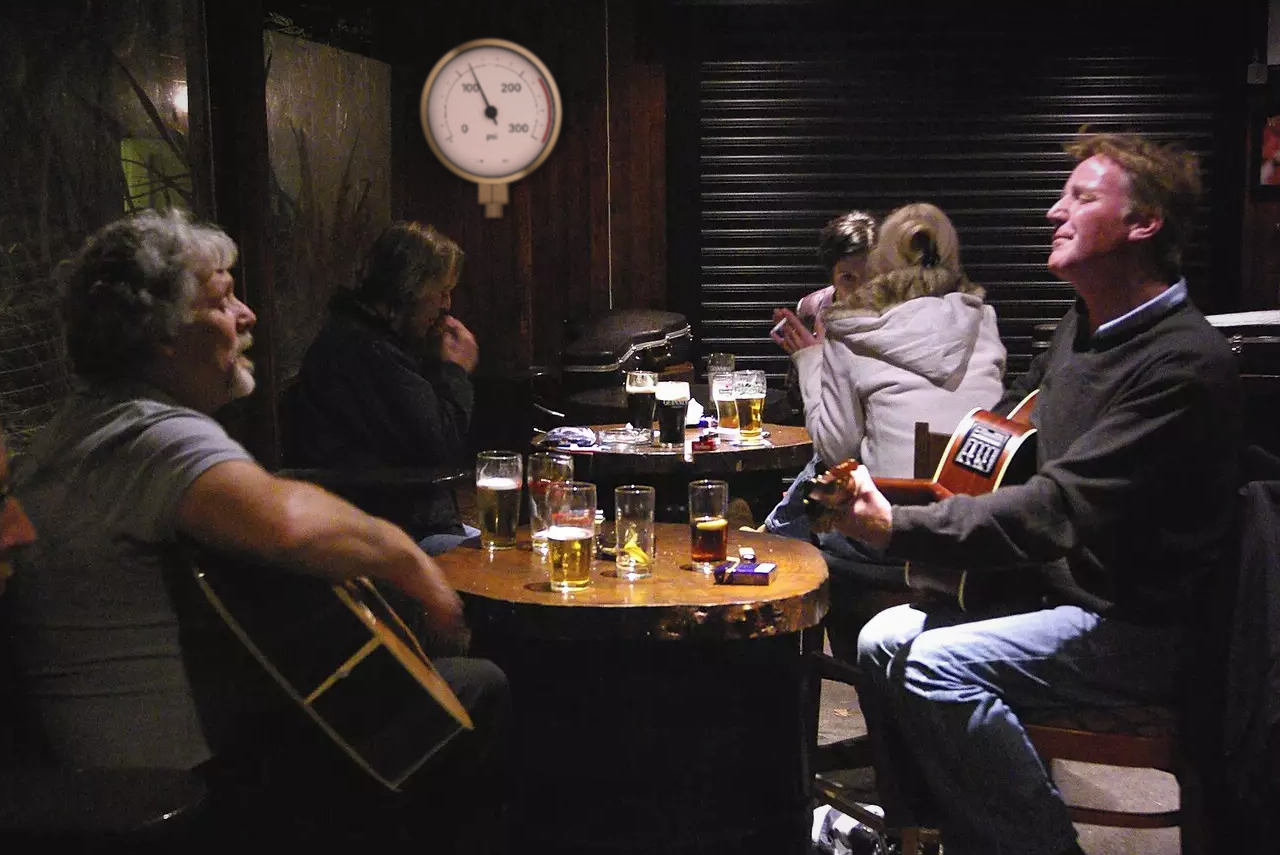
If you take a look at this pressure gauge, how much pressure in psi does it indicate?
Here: 120 psi
